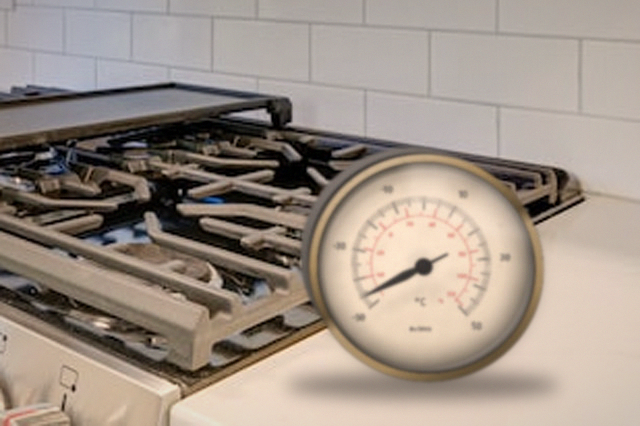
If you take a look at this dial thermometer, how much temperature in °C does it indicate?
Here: -45 °C
